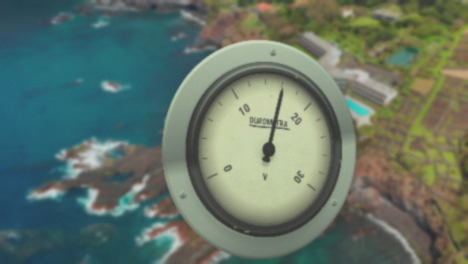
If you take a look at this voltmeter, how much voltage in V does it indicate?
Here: 16 V
